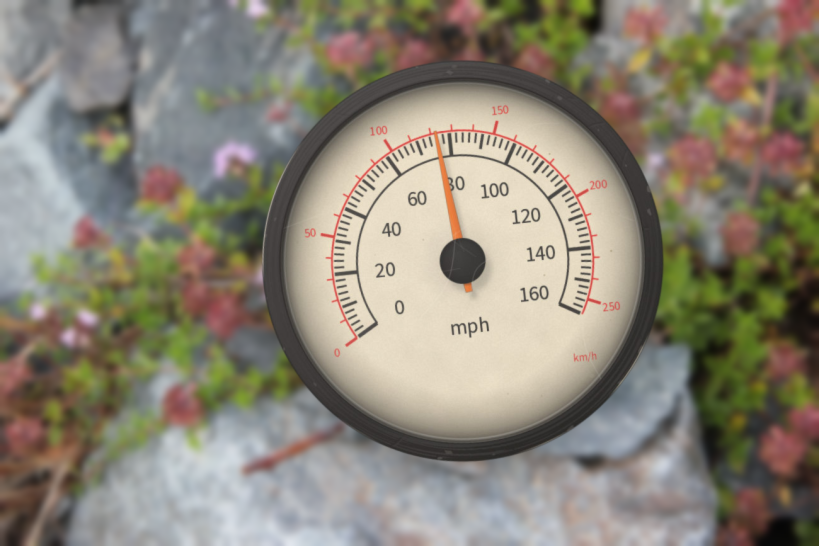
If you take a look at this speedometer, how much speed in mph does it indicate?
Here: 76 mph
